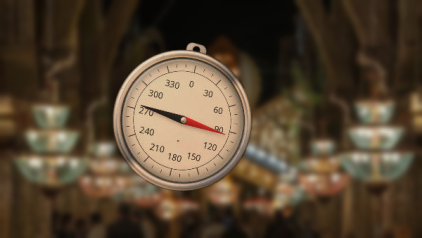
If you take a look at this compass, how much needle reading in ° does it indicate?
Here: 95 °
